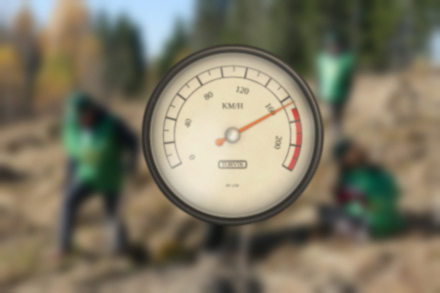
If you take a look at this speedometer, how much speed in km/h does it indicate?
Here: 165 km/h
